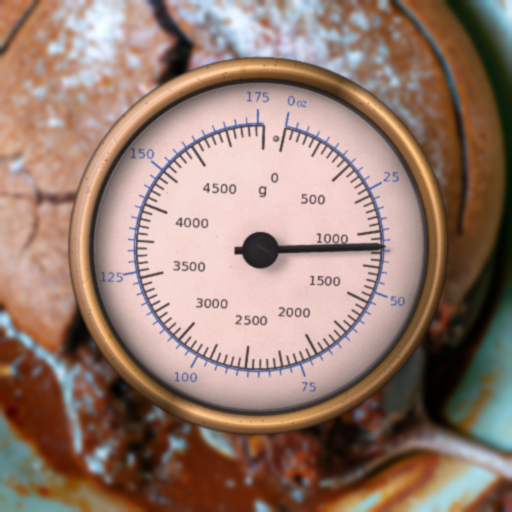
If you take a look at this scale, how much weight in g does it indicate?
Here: 1100 g
